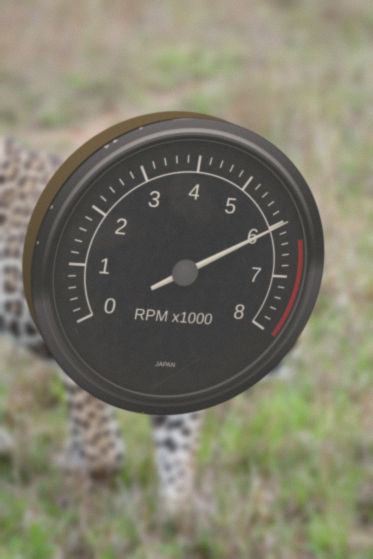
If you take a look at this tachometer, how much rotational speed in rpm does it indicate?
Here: 6000 rpm
